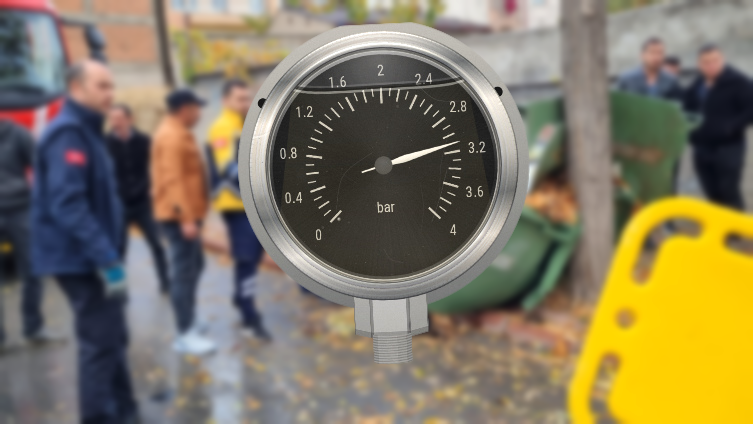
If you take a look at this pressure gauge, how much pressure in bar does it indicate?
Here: 3.1 bar
